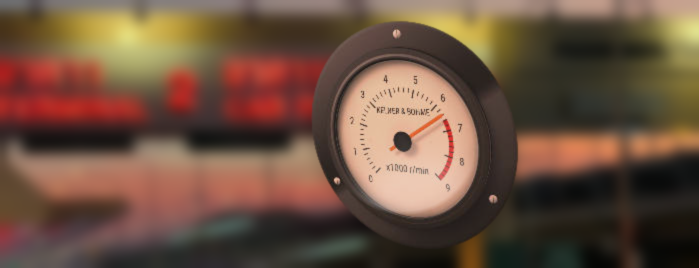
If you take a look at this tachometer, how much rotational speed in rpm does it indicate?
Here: 6400 rpm
